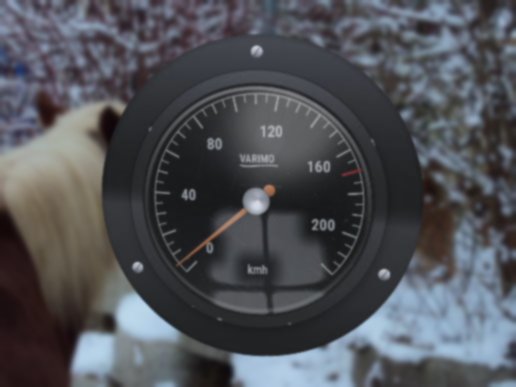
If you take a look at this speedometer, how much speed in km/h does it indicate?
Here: 5 km/h
